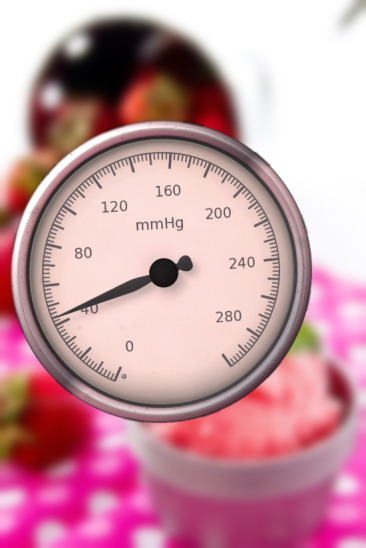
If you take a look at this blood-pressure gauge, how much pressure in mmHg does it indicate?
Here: 44 mmHg
